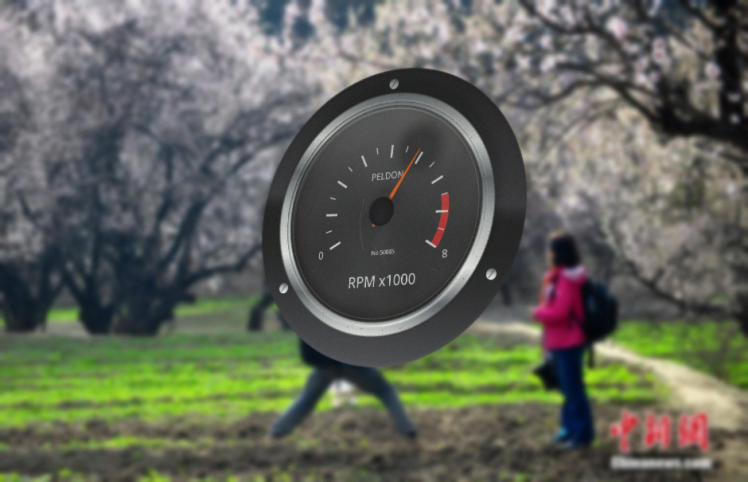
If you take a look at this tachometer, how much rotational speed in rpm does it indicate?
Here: 5000 rpm
